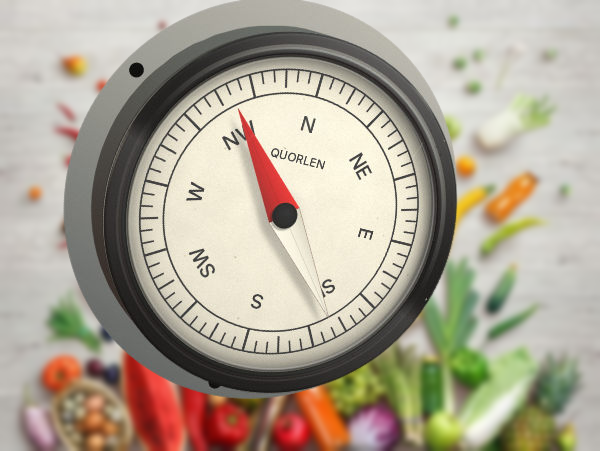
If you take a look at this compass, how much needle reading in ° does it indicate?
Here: 320 °
